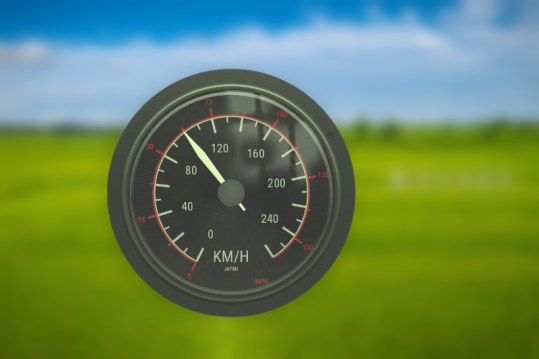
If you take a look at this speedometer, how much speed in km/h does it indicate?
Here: 100 km/h
